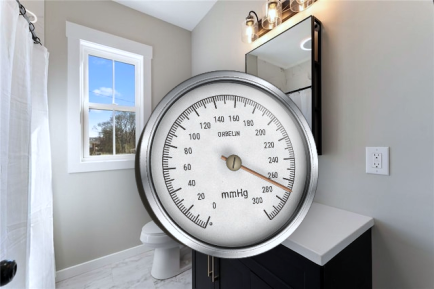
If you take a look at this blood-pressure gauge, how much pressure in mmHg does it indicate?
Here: 270 mmHg
